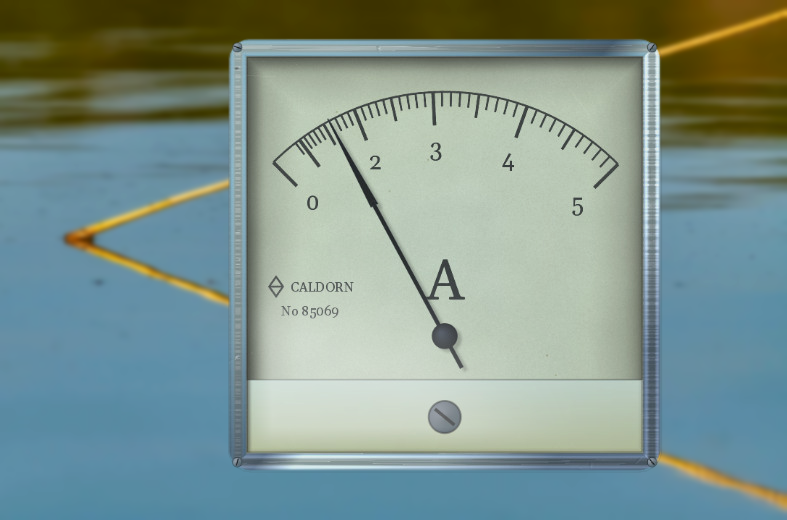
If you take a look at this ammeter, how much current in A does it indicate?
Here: 1.6 A
